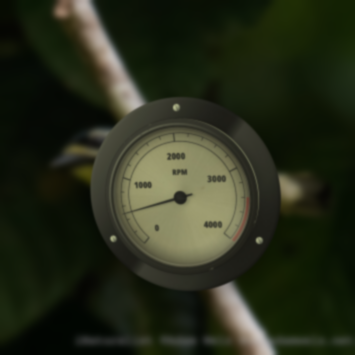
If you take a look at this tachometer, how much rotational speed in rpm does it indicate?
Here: 500 rpm
